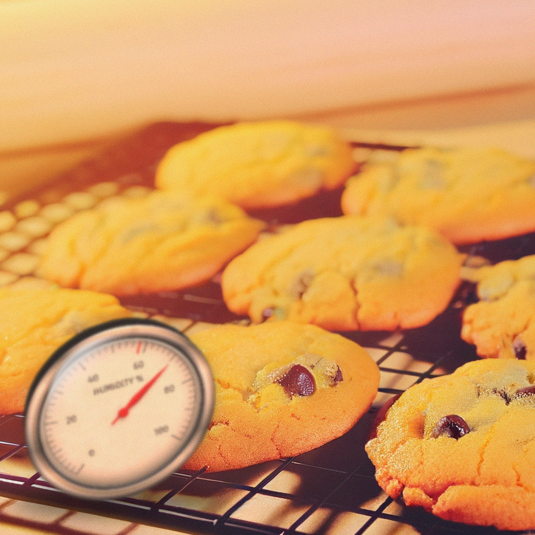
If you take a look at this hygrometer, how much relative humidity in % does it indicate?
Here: 70 %
